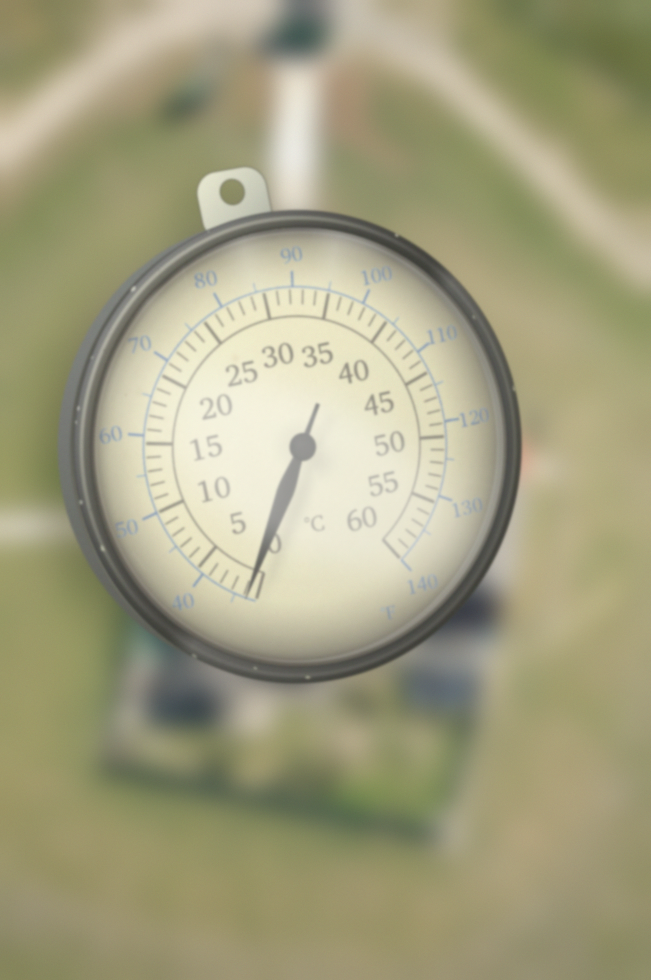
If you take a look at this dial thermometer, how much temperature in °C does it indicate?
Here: 1 °C
